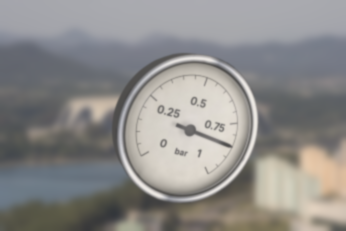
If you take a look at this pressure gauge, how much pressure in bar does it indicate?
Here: 0.85 bar
